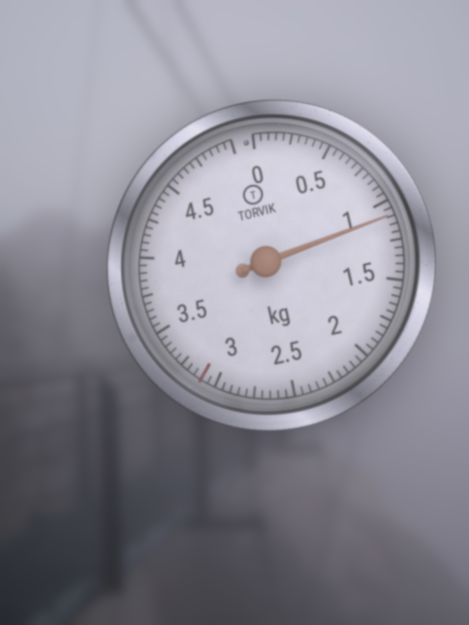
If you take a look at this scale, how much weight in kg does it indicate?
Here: 1.1 kg
